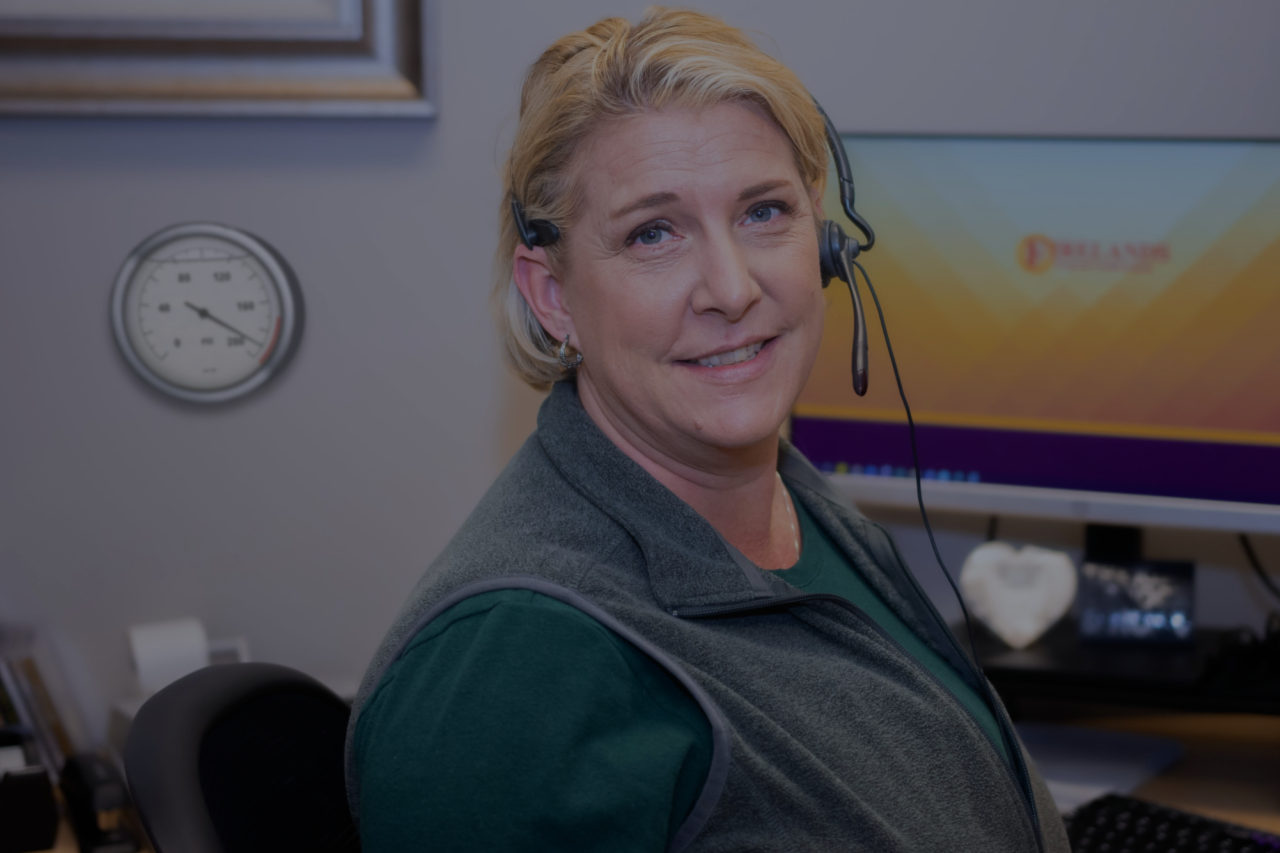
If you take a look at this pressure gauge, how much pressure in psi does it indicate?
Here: 190 psi
